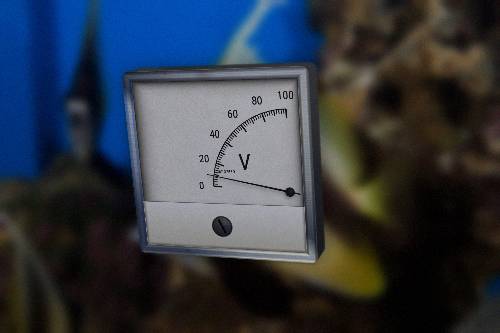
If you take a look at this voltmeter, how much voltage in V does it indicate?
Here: 10 V
